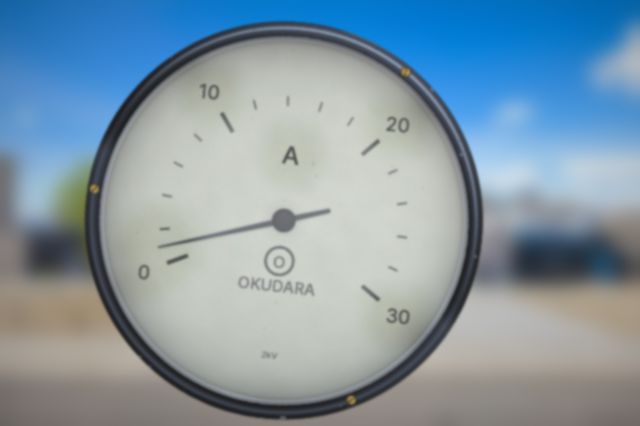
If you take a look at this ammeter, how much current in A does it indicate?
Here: 1 A
